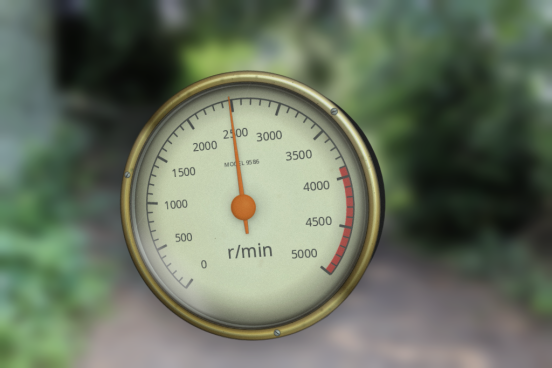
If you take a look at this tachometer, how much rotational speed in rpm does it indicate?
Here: 2500 rpm
